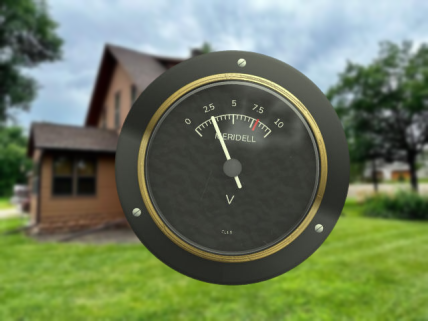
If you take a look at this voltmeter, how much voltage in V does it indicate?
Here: 2.5 V
